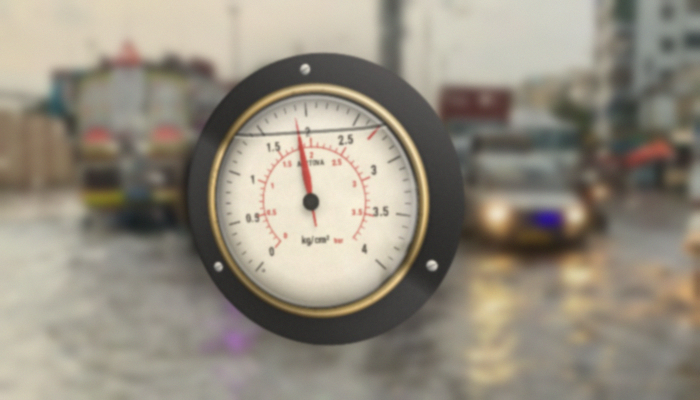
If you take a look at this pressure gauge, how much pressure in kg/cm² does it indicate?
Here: 1.9 kg/cm²
